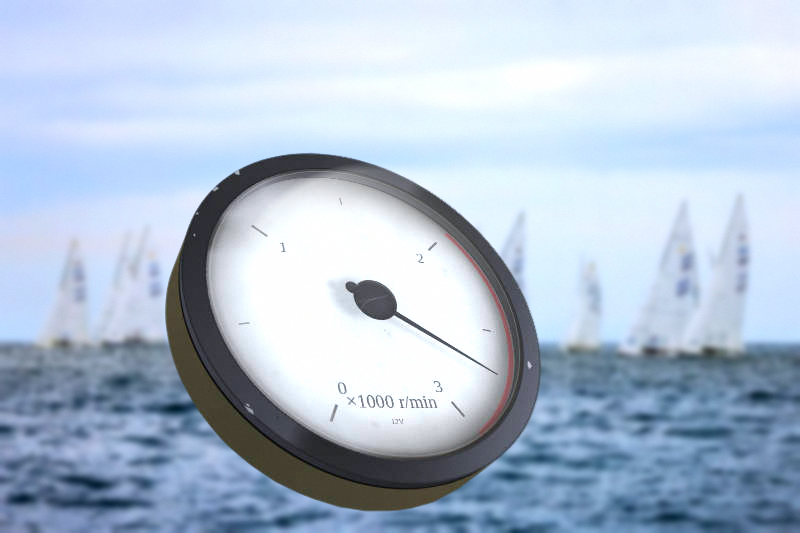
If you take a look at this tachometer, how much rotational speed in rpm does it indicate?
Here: 2750 rpm
